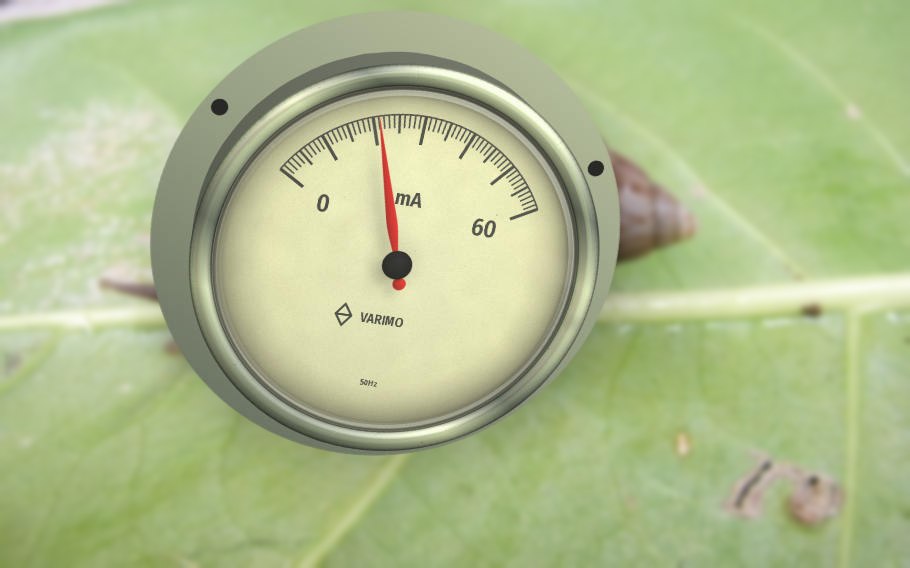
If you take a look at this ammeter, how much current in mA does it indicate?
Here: 21 mA
